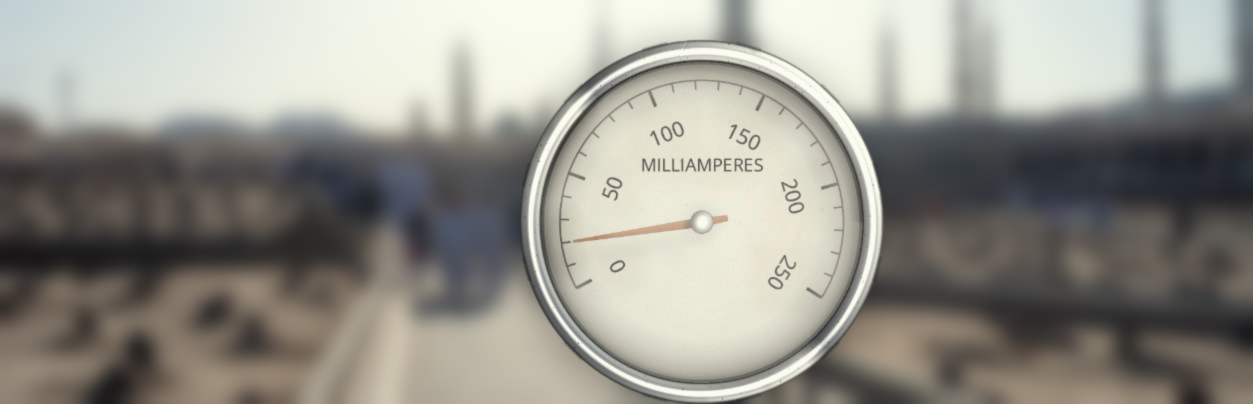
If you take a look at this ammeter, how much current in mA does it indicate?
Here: 20 mA
